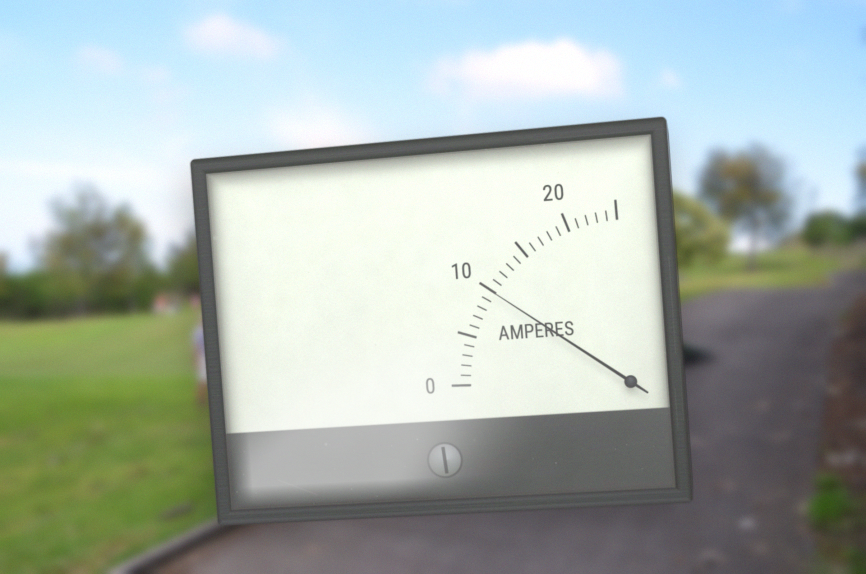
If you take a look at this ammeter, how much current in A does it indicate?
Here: 10 A
